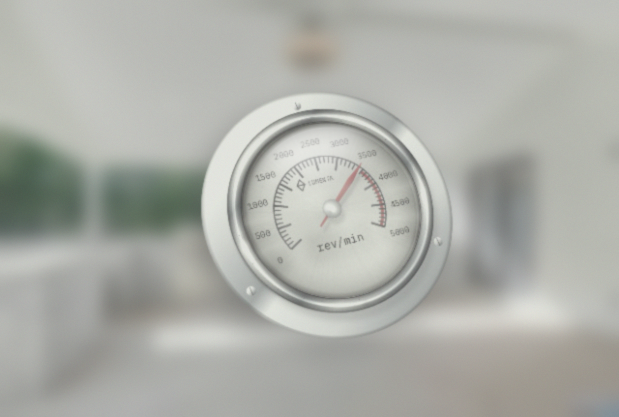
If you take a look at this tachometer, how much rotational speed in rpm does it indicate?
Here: 3500 rpm
